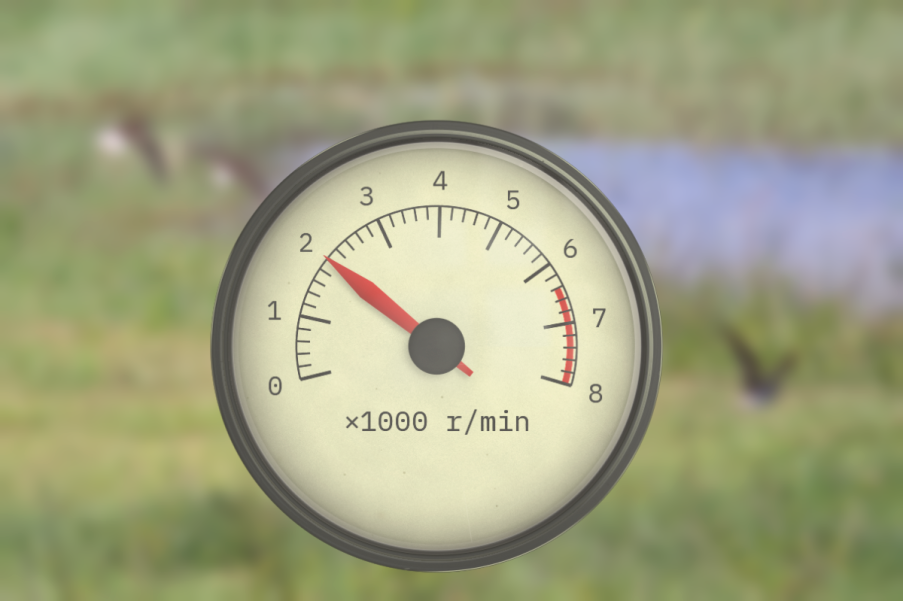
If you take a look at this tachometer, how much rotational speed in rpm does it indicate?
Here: 2000 rpm
